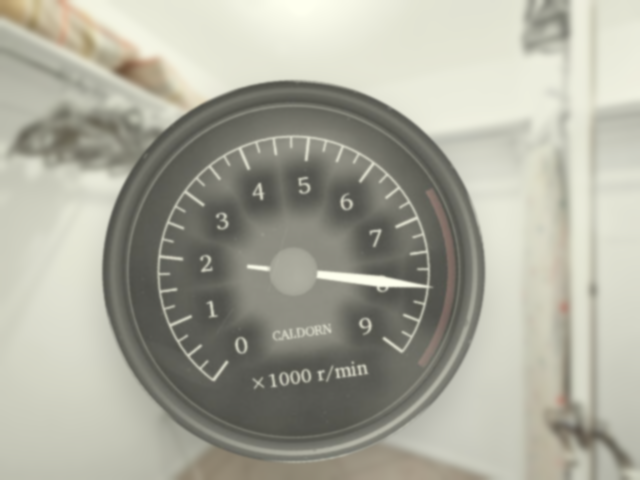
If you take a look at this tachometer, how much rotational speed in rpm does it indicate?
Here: 8000 rpm
